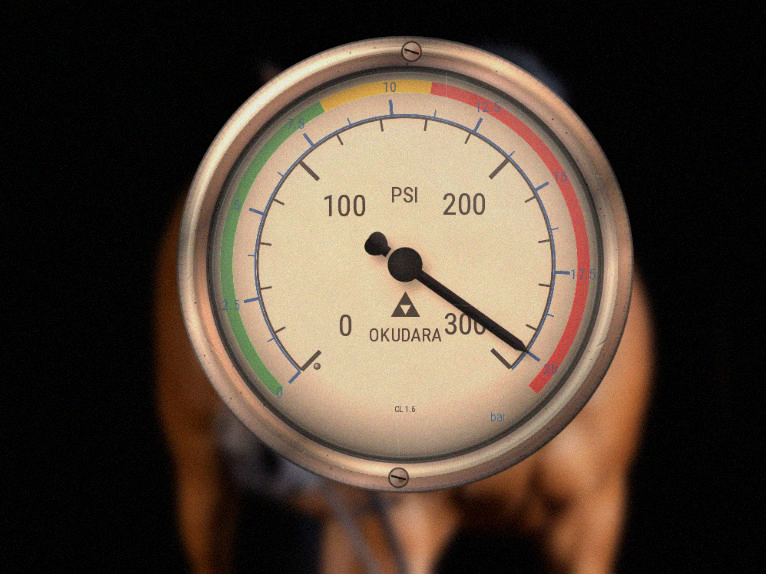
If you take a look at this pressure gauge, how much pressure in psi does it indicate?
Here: 290 psi
